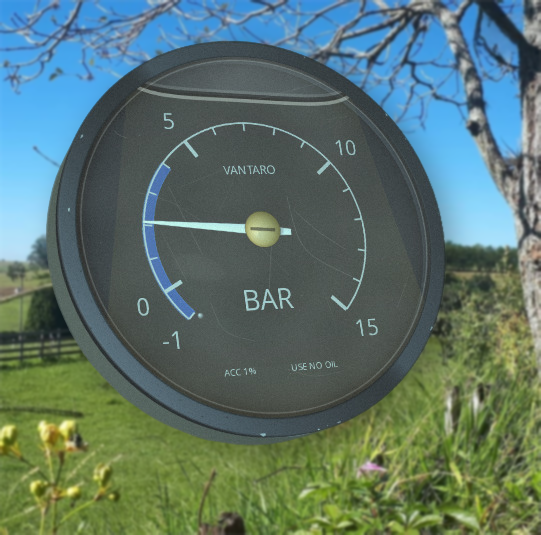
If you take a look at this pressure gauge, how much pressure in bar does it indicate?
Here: 2 bar
